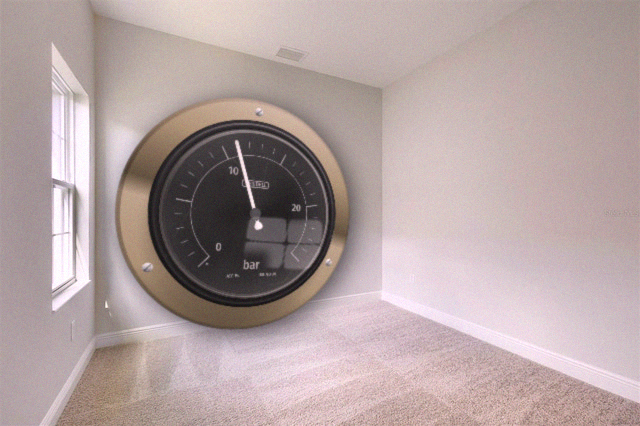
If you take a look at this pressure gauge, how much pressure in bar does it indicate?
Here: 11 bar
